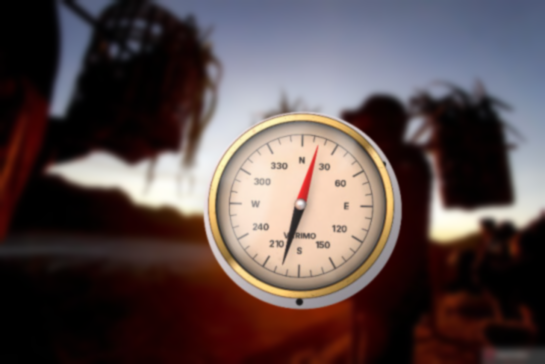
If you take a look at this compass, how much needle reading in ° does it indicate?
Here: 15 °
